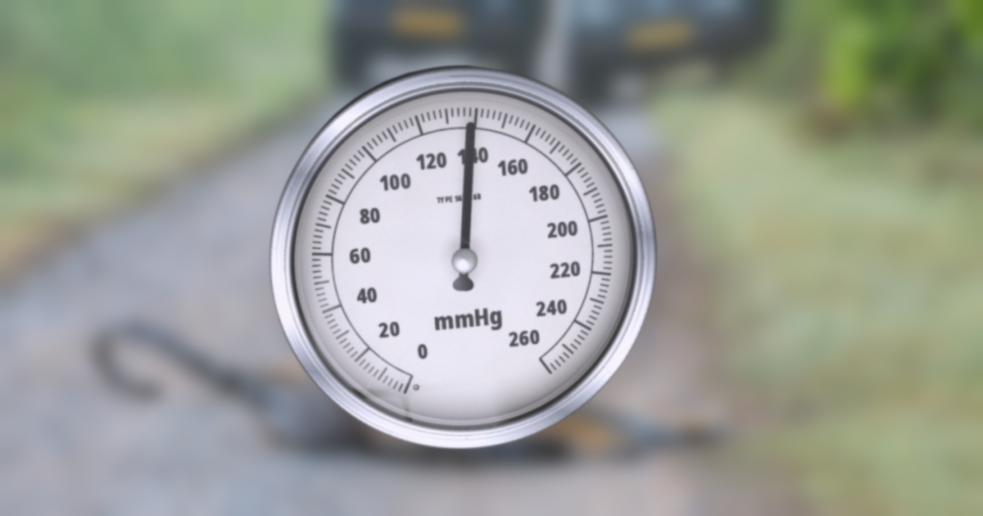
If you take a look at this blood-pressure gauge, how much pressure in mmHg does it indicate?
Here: 138 mmHg
